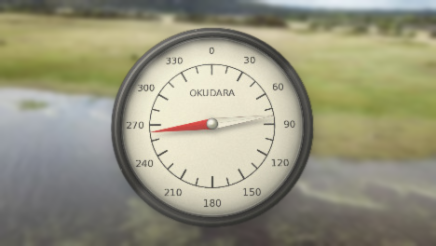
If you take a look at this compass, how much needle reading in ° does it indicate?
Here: 262.5 °
